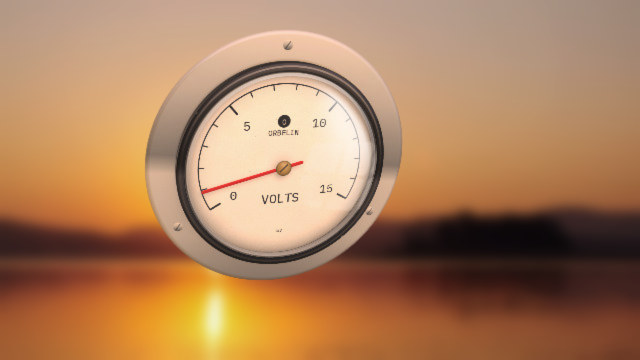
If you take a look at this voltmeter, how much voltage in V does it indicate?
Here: 1 V
